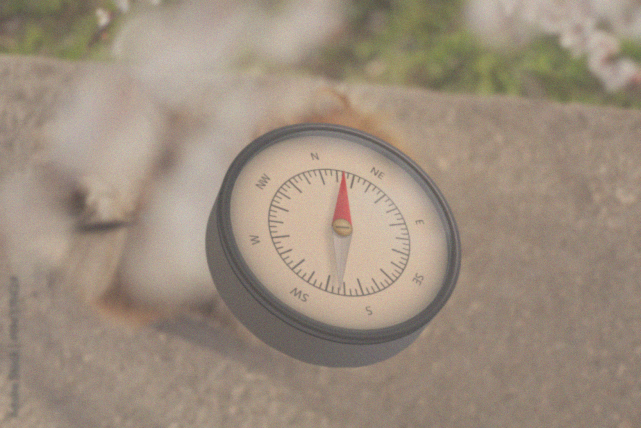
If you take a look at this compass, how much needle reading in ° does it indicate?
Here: 20 °
